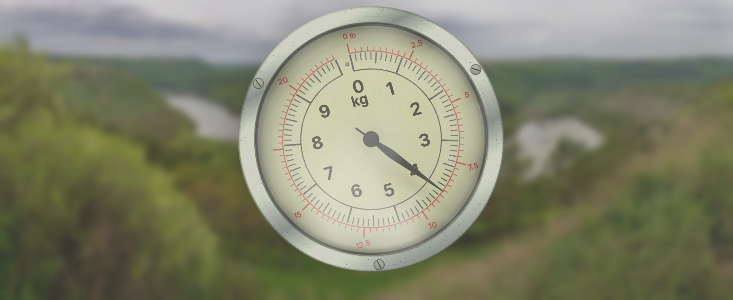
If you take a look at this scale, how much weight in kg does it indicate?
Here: 4 kg
